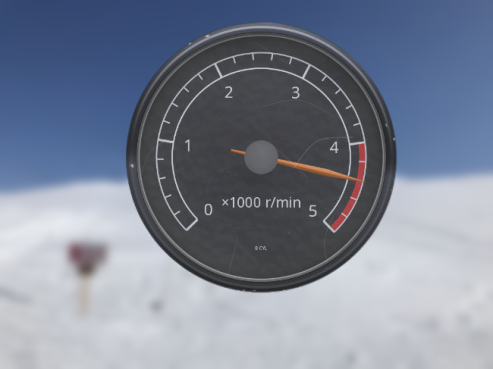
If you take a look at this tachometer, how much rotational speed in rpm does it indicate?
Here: 4400 rpm
